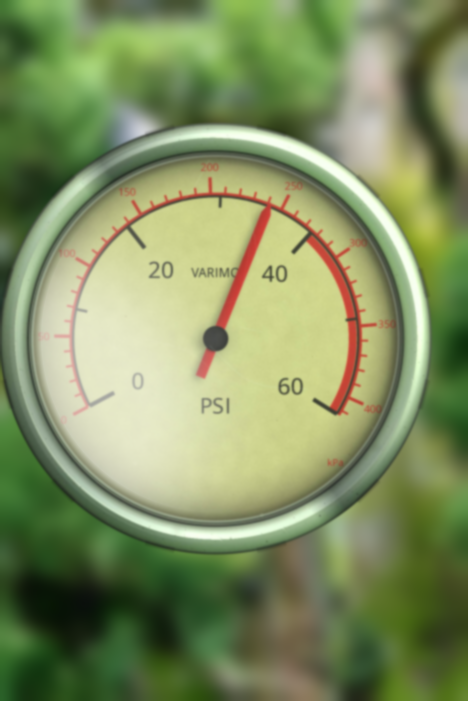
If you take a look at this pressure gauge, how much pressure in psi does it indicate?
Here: 35 psi
